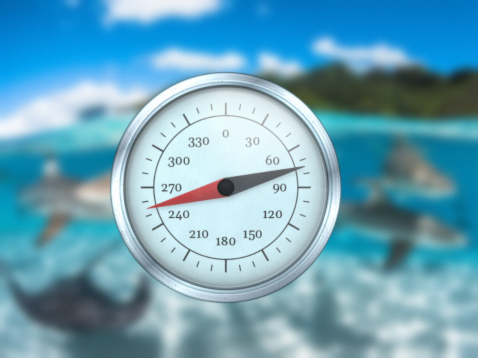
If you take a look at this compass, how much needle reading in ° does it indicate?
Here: 255 °
